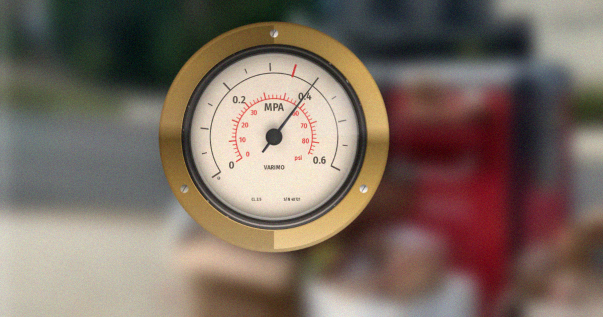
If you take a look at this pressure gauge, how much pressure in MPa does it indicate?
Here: 0.4 MPa
